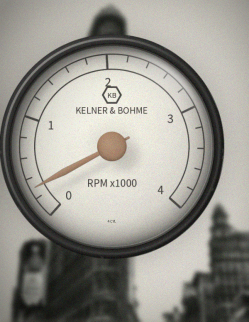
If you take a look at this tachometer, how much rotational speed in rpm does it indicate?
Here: 300 rpm
